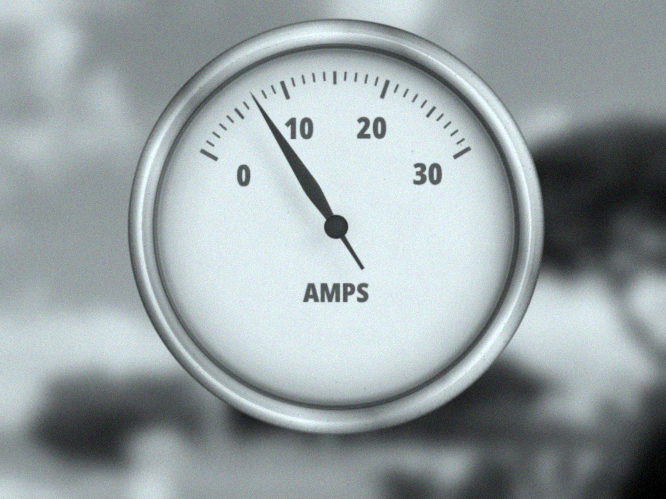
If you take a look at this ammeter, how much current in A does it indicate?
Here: 7 A
